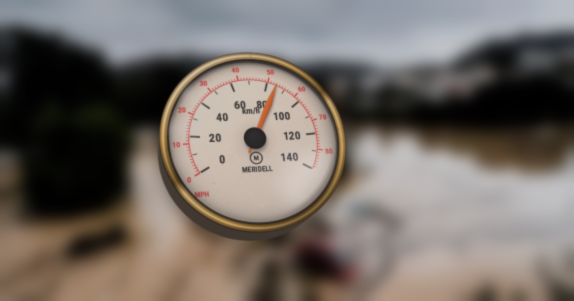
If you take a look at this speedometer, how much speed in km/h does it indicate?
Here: 85 km/h
